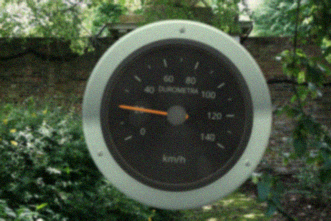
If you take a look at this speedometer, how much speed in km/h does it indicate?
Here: 20 km/h
